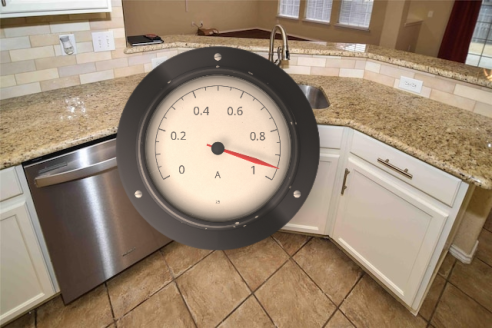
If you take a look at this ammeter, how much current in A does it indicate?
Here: 0.95 A
